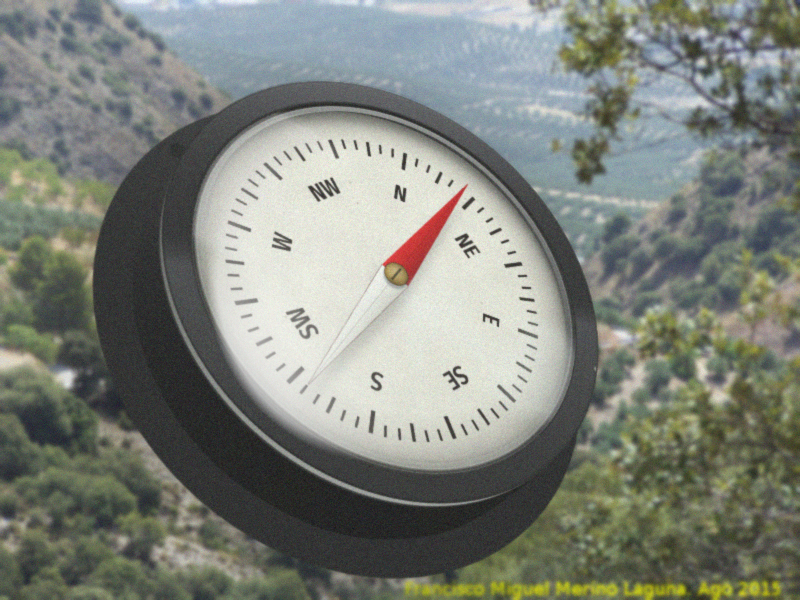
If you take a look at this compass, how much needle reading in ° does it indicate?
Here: 25 °
